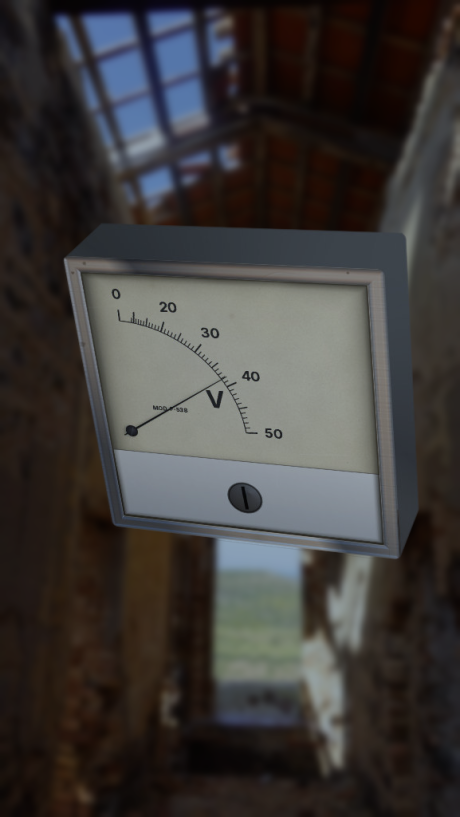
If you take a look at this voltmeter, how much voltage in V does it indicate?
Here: 38 V
